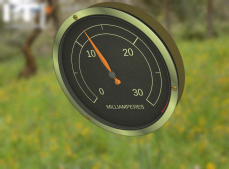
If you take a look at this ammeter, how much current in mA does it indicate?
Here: 12.5 mA
